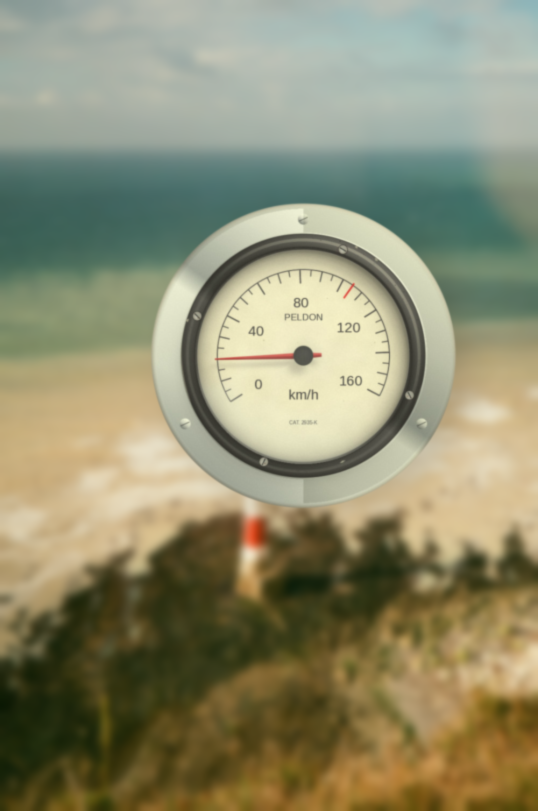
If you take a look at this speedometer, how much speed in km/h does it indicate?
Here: 20 km/h
